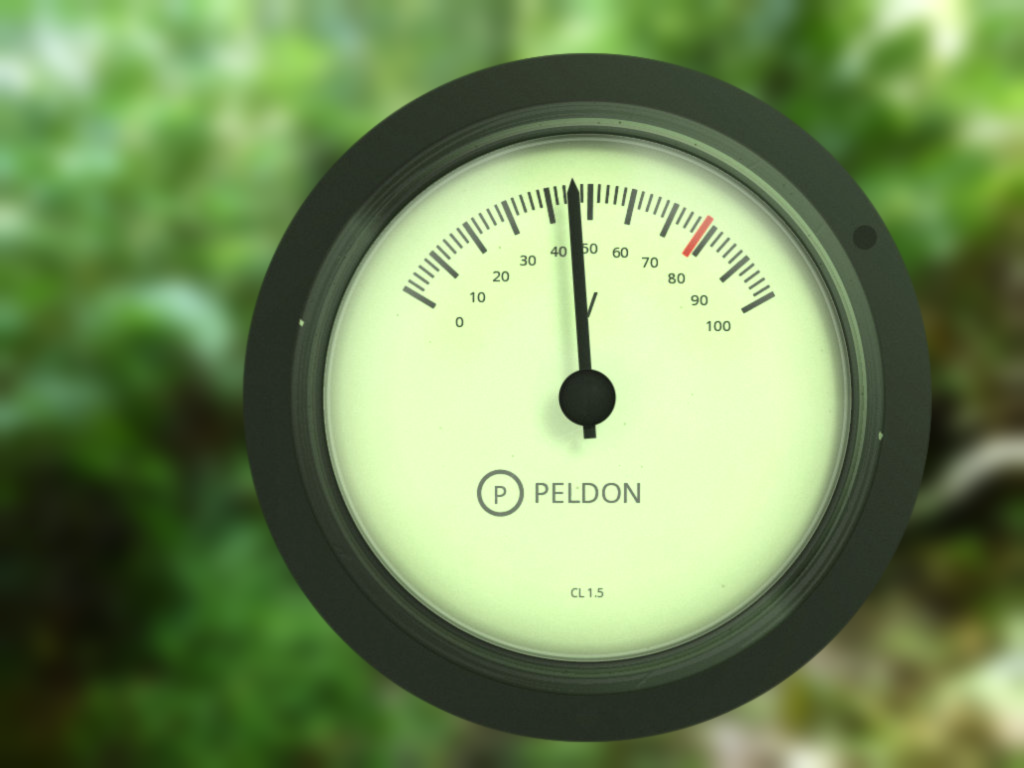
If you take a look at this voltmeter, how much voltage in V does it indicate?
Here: 46 V
